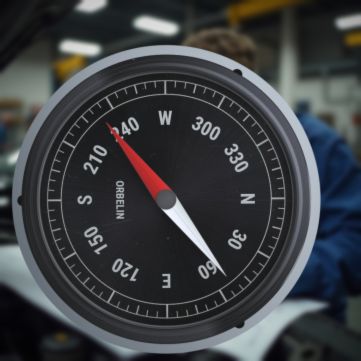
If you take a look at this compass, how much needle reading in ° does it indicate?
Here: 232.5 °
